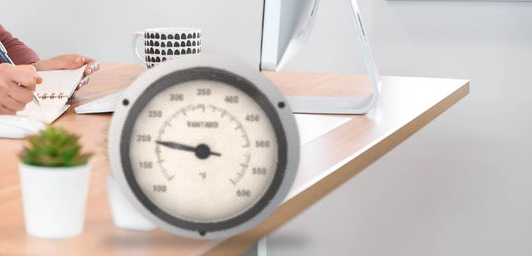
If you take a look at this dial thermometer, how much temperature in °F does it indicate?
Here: 200 °F
